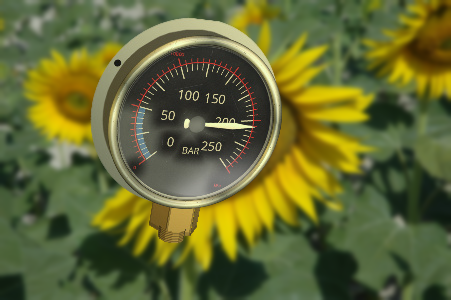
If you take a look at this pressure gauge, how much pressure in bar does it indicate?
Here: 205 bar
